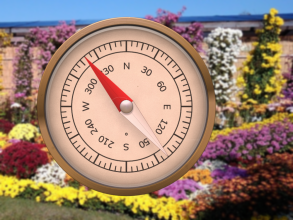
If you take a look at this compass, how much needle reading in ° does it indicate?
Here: 320 °
